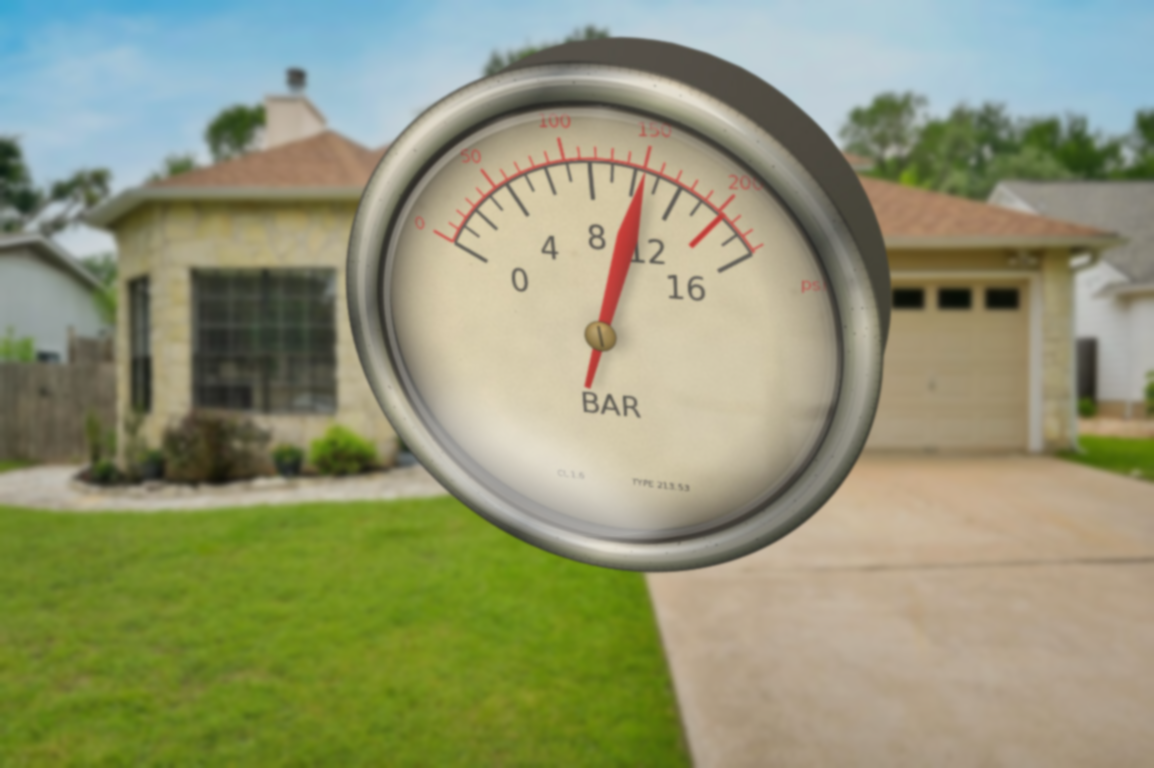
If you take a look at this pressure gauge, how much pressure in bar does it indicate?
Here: 10.5 bar
